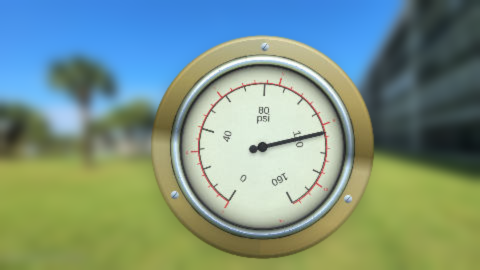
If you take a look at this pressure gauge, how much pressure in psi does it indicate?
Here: 120 psi
